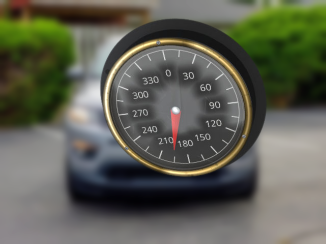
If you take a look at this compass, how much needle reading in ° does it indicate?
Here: 195 °
